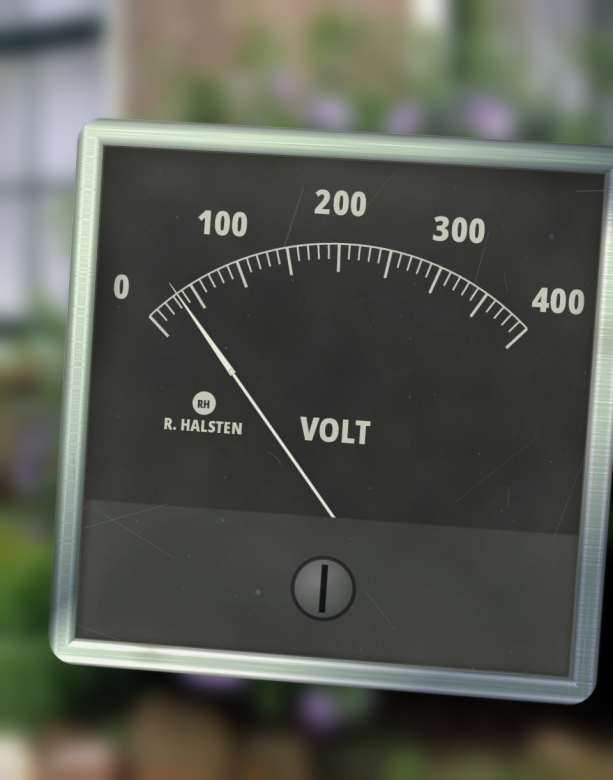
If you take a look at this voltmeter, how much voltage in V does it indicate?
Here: 35 V
